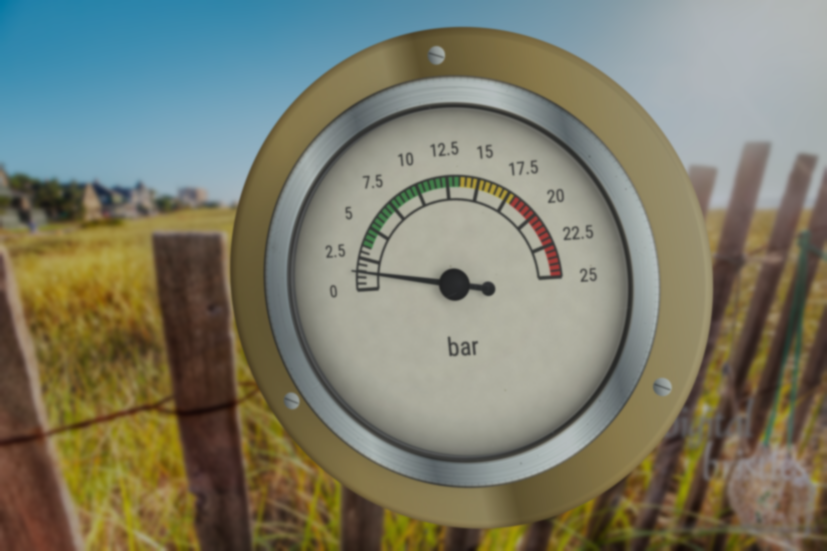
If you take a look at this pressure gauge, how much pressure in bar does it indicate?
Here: 1.5 bar
